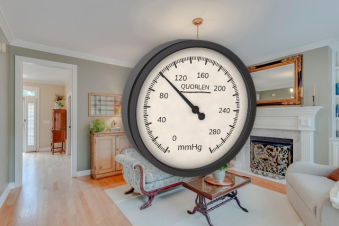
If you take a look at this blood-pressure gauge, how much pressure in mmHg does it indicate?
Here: 100 mmHg
